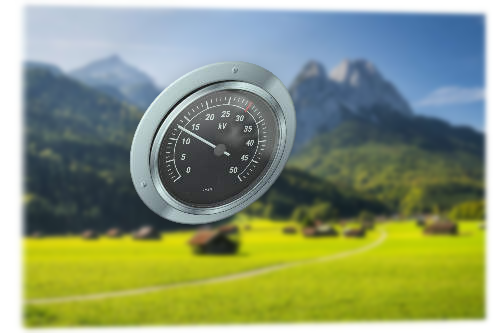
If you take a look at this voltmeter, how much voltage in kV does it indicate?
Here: 13 kV
